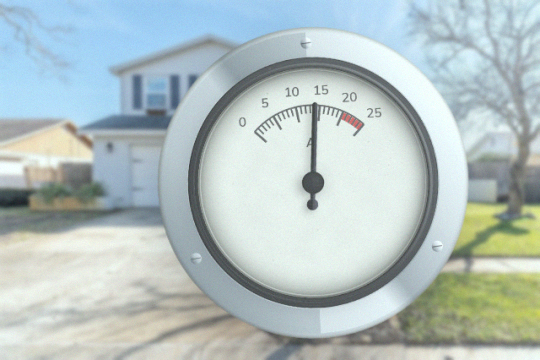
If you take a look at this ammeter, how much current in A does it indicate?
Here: 14 A
